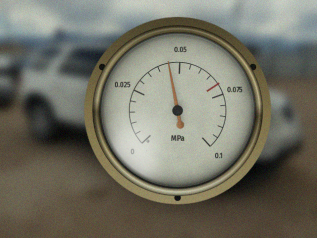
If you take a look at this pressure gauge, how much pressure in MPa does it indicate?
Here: 0.045 MPa
